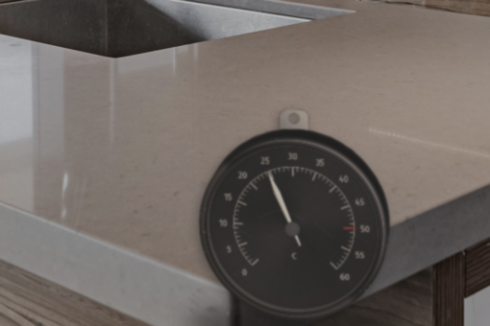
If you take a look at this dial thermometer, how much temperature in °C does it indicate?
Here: 25 °C
